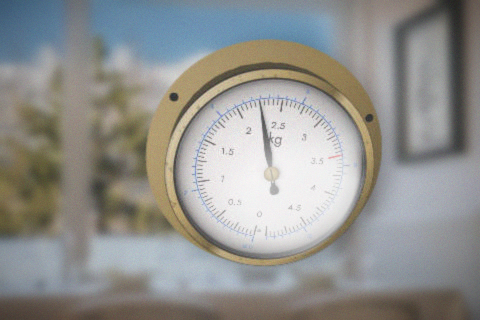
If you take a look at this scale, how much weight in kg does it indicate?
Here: 2.25 kg
